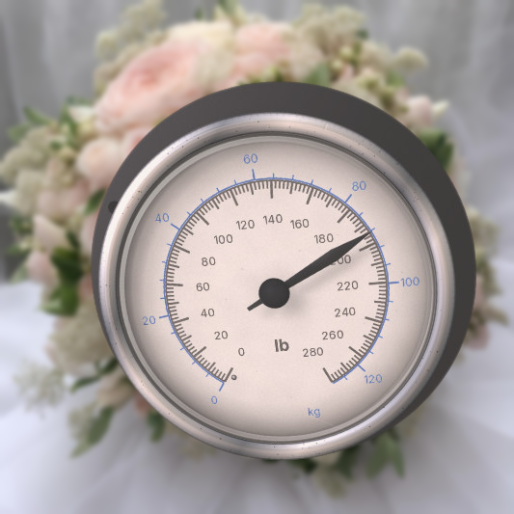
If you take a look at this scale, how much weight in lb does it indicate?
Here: 194 lb
